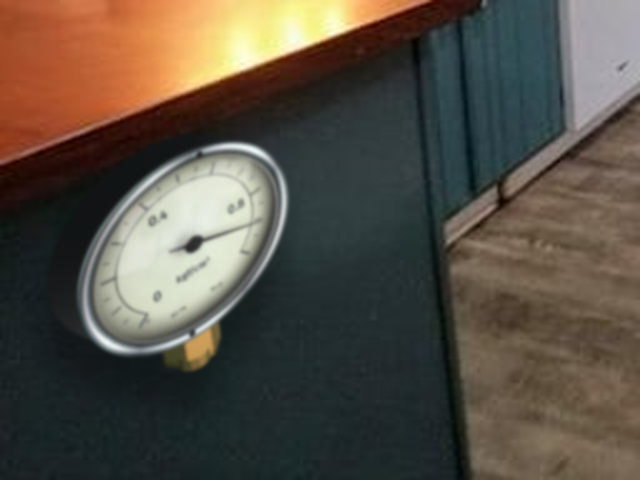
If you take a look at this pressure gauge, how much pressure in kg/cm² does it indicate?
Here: 0.9 kg/cm²
